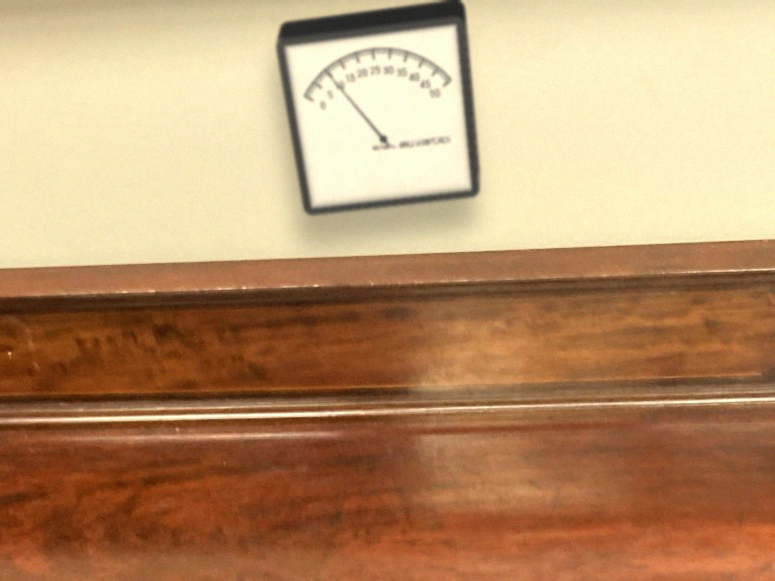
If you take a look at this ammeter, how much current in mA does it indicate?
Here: 10 mA
